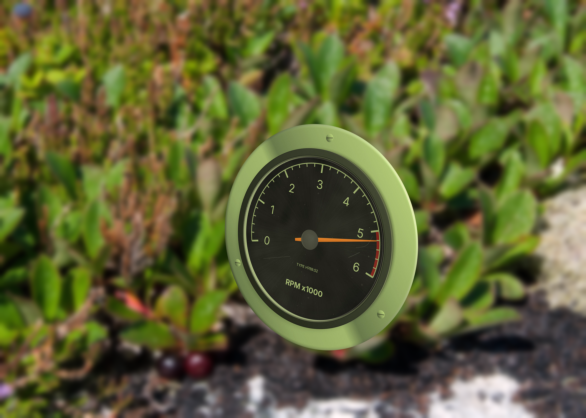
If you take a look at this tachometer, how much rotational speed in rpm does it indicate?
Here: 5200 rpm
